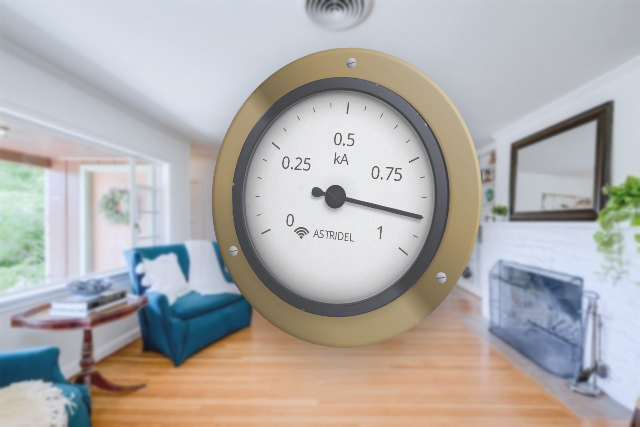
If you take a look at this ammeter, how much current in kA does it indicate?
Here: 0.9 kA
